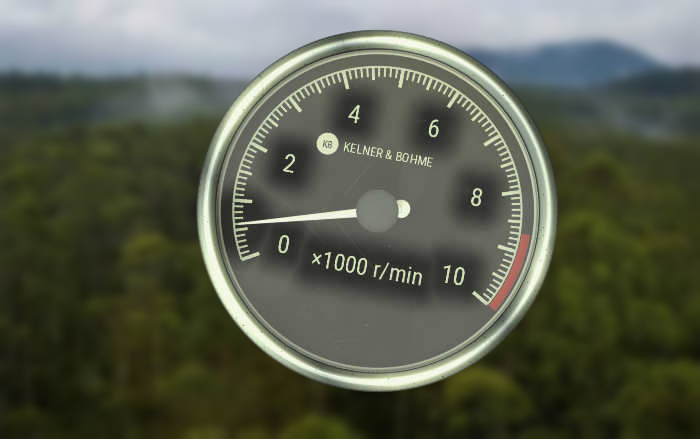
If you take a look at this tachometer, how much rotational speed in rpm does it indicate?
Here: 600 rpm
